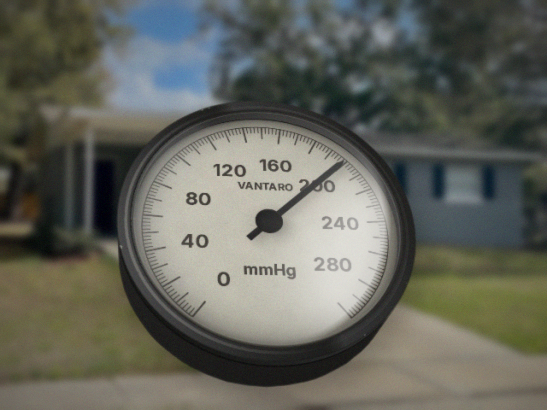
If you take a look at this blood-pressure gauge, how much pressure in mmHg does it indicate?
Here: 200 mmHg
